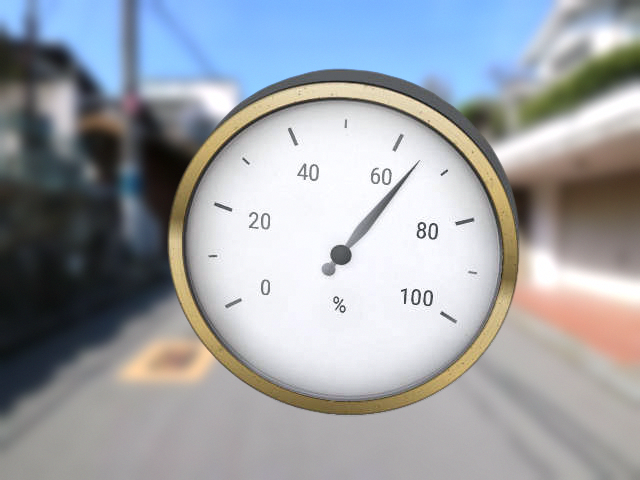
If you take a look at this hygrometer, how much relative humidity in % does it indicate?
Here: 65 %
